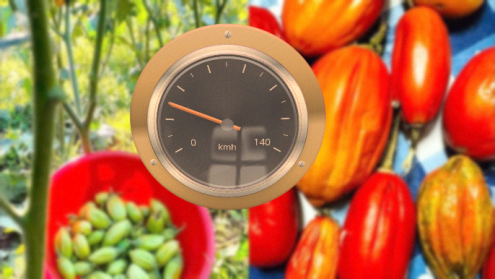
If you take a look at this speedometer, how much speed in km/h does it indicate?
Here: 30 km/h
